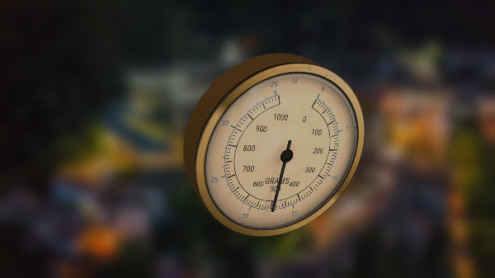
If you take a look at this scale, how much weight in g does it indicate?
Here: 500 g
